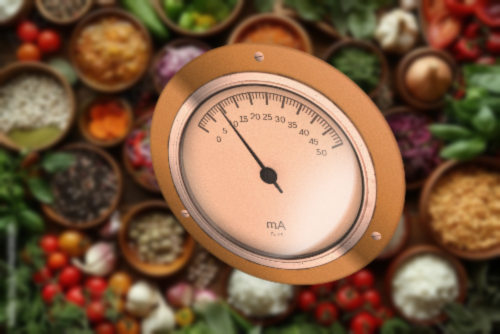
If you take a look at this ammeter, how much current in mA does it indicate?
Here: 10 mA
